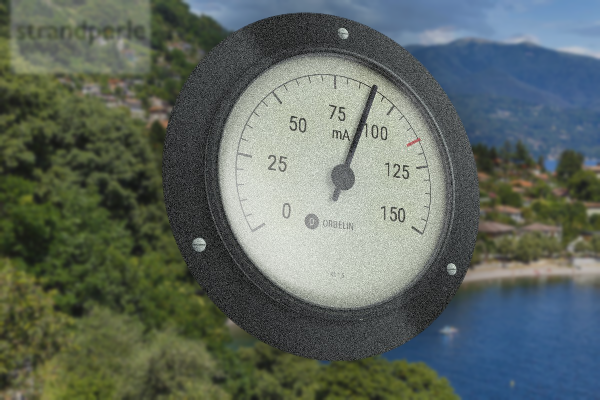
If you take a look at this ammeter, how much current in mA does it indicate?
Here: 90 mA
